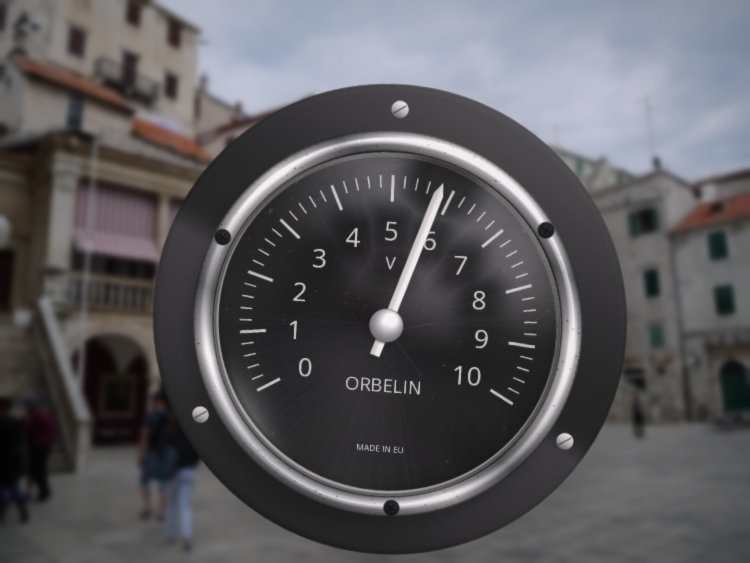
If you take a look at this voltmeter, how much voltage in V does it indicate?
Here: 5.8 V
